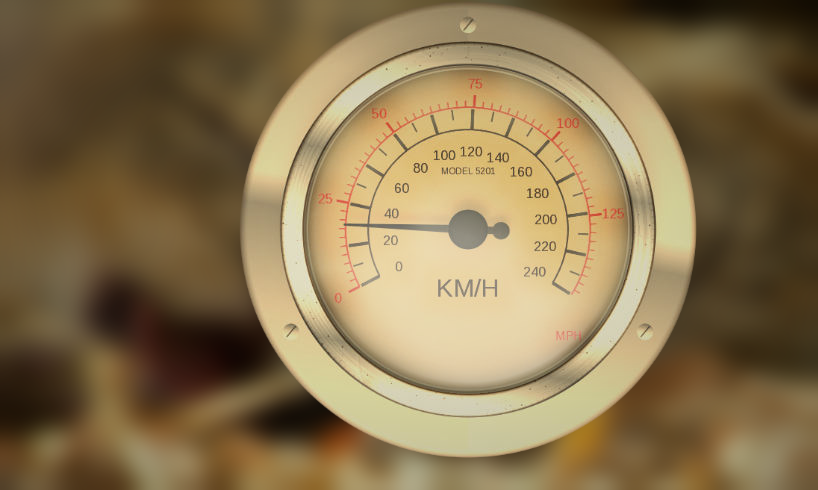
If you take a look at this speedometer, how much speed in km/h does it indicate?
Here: 30 km/h
